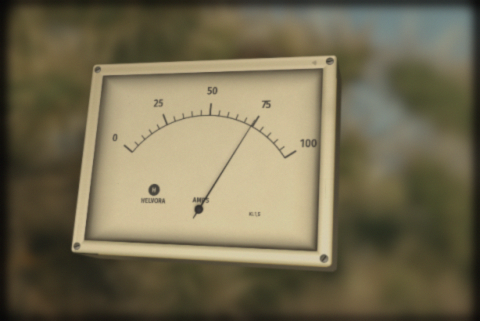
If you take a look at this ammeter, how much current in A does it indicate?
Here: 75 A
